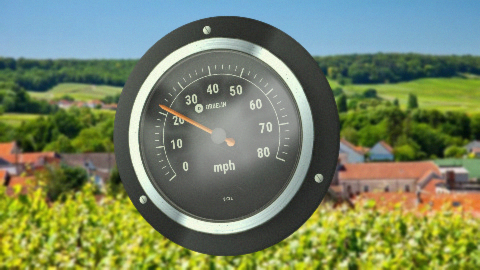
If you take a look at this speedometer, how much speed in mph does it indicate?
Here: 22 mph
